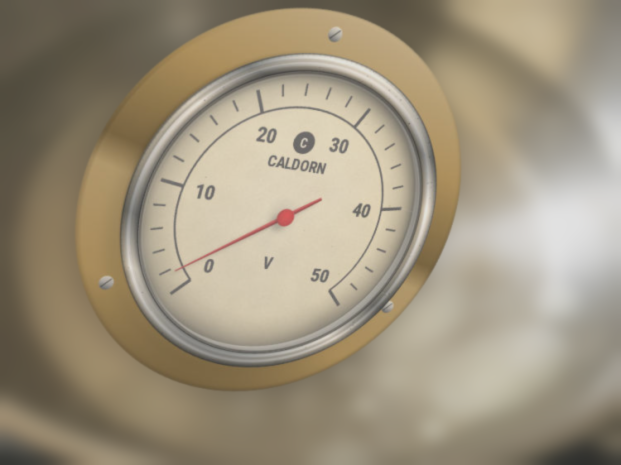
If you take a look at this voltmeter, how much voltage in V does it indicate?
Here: 2 V
